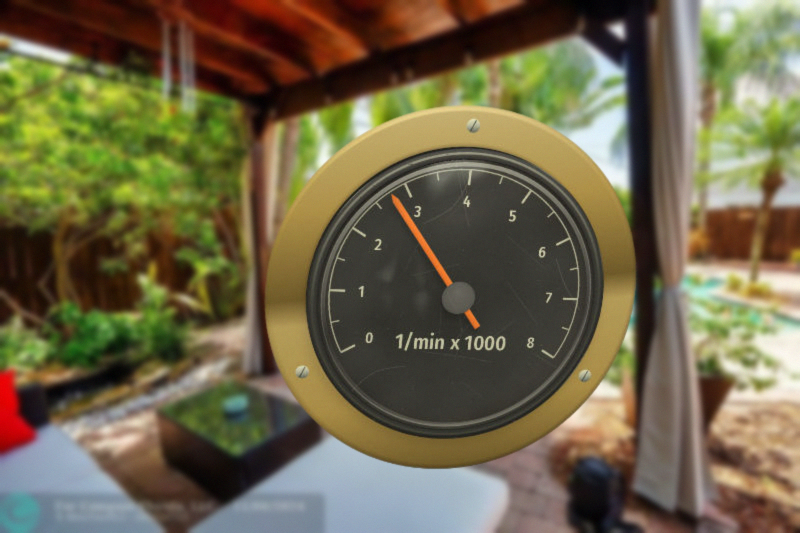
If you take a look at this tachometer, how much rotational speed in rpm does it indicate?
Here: 2750 rpm
